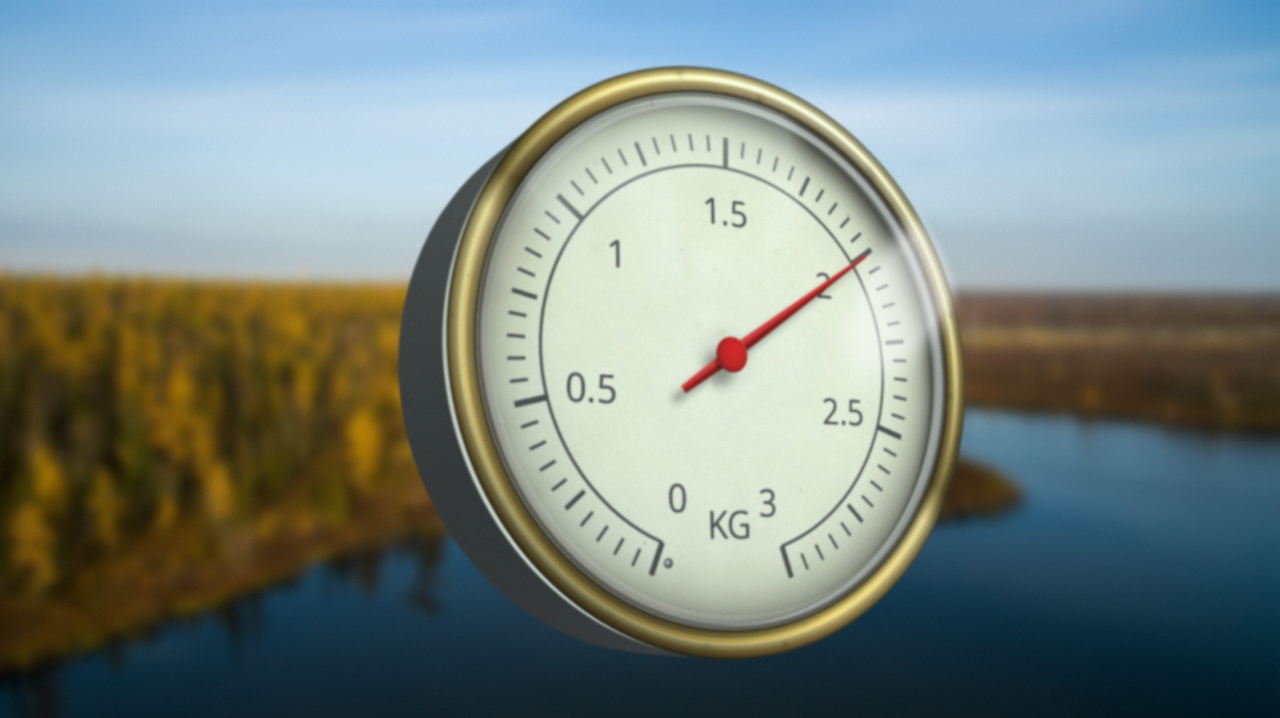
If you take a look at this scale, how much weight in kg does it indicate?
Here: 2 kg
